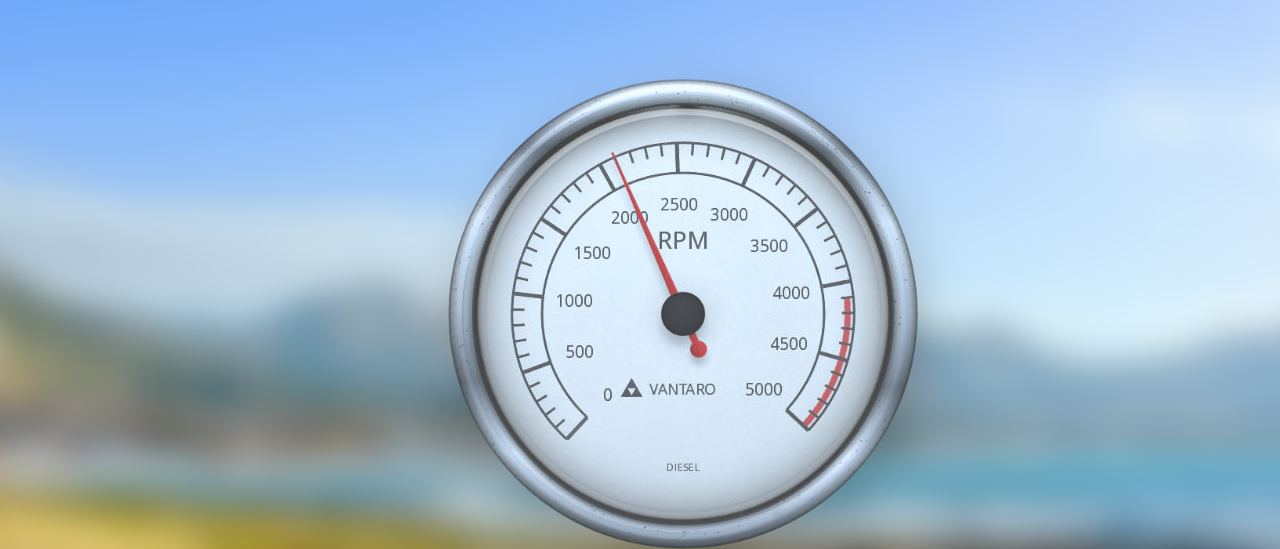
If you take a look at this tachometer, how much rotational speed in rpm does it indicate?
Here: 2100 rpm
